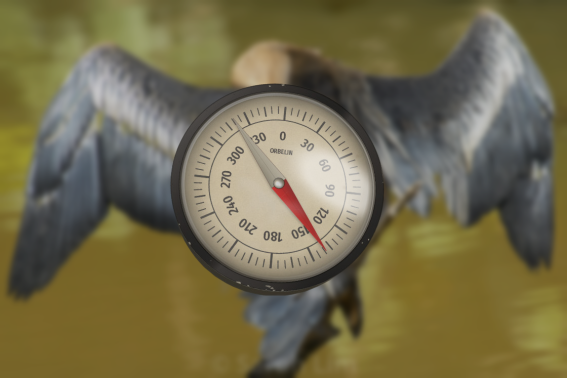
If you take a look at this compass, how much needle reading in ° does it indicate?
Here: 140 °
